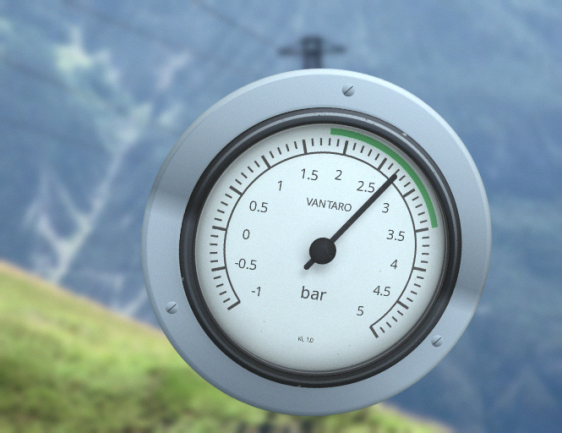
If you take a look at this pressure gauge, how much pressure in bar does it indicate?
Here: 2.7 bar
